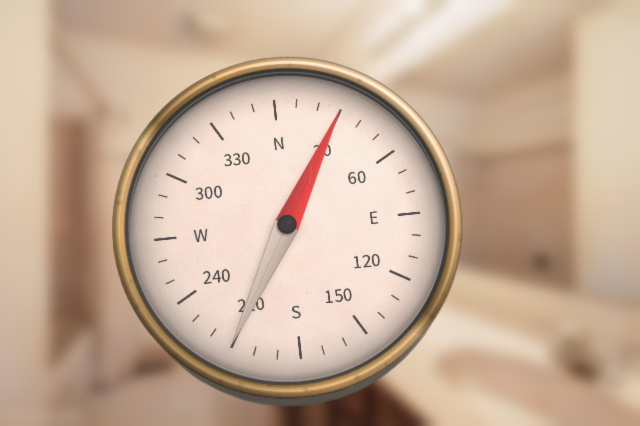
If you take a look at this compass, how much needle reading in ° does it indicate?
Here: 30 °
